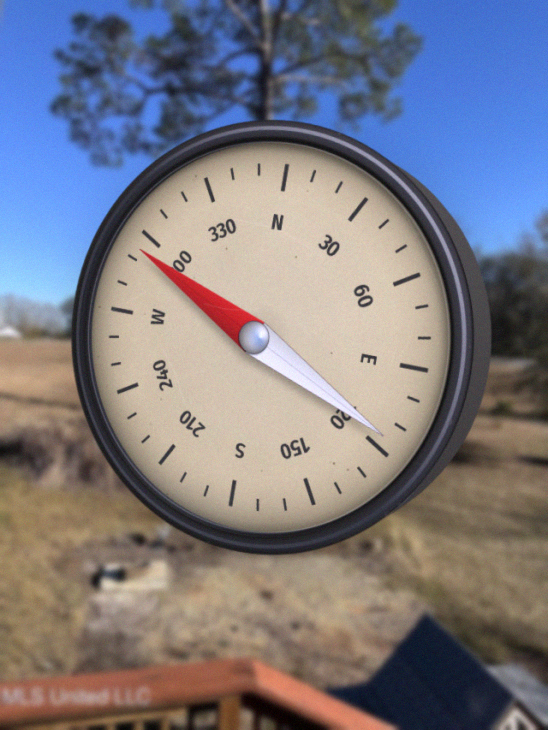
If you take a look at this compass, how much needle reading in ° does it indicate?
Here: 295 °
